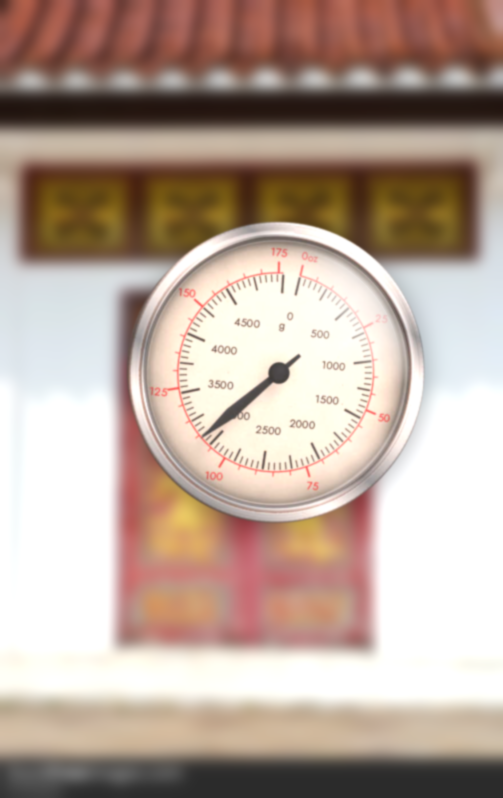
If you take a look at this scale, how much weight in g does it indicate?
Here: 3100 g
